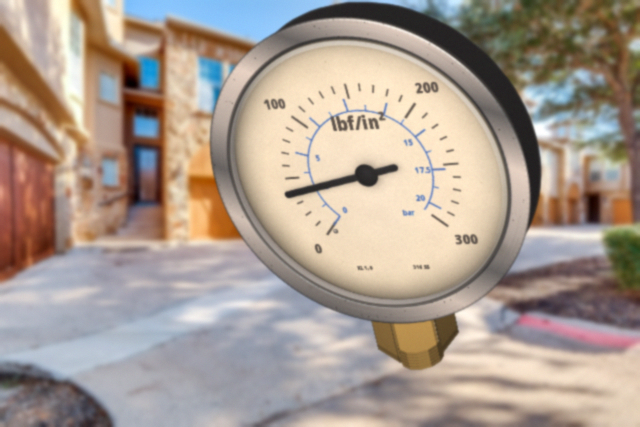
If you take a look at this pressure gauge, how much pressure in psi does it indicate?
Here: 40 psi
